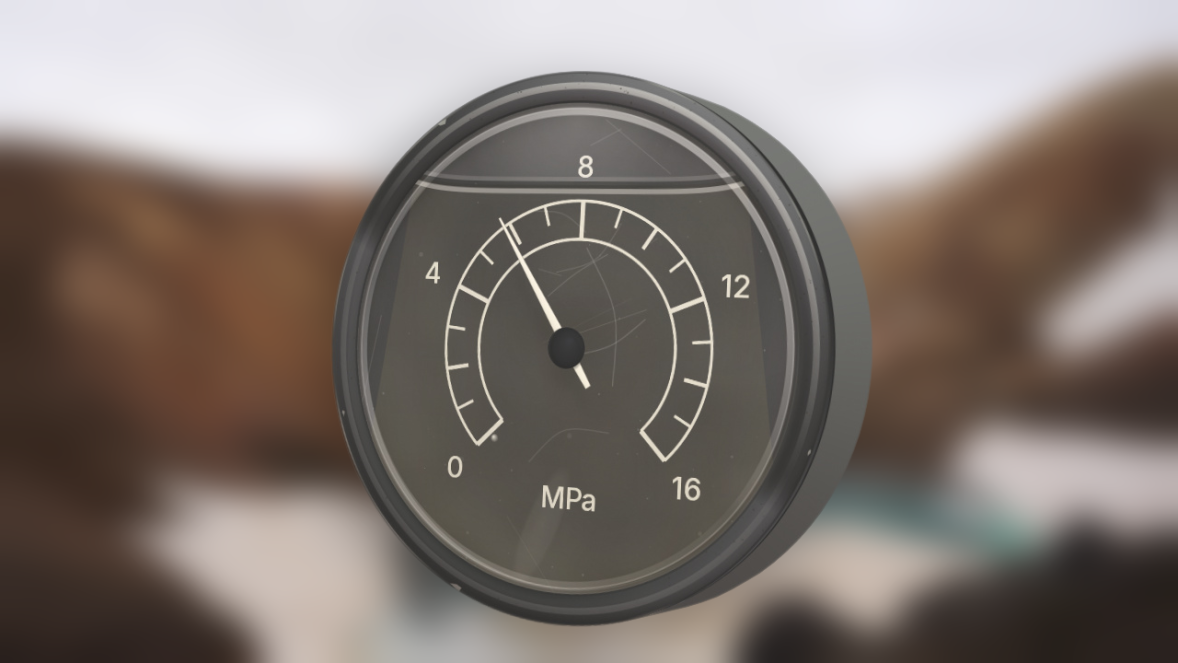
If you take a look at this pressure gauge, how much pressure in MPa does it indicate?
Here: 6 MPa
